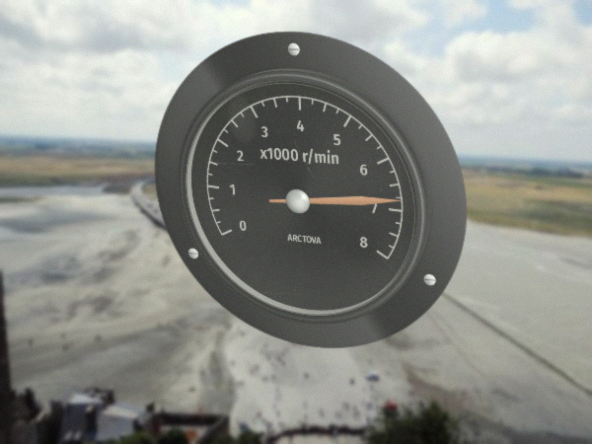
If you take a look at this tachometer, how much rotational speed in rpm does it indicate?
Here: 6750 rpm
